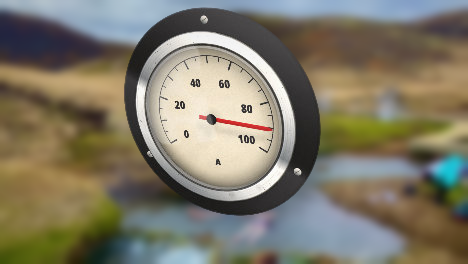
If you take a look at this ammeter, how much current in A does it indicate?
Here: 90 A
